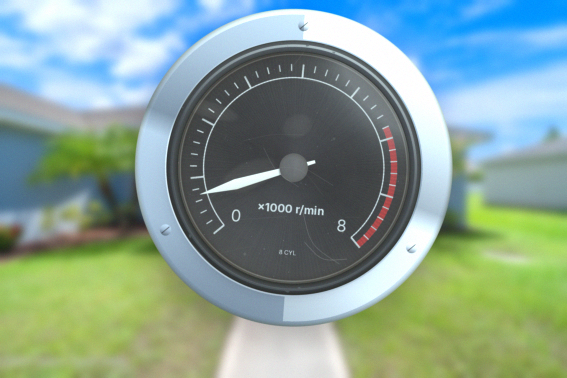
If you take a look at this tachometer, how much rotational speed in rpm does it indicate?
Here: 700 rpm
